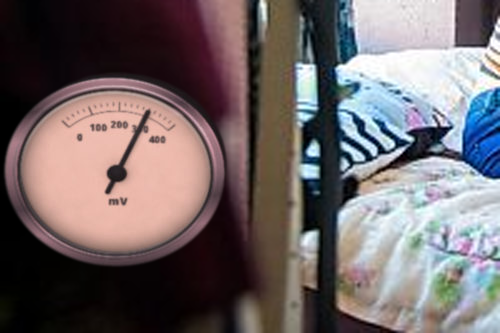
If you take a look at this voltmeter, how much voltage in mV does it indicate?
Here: 300 mV
